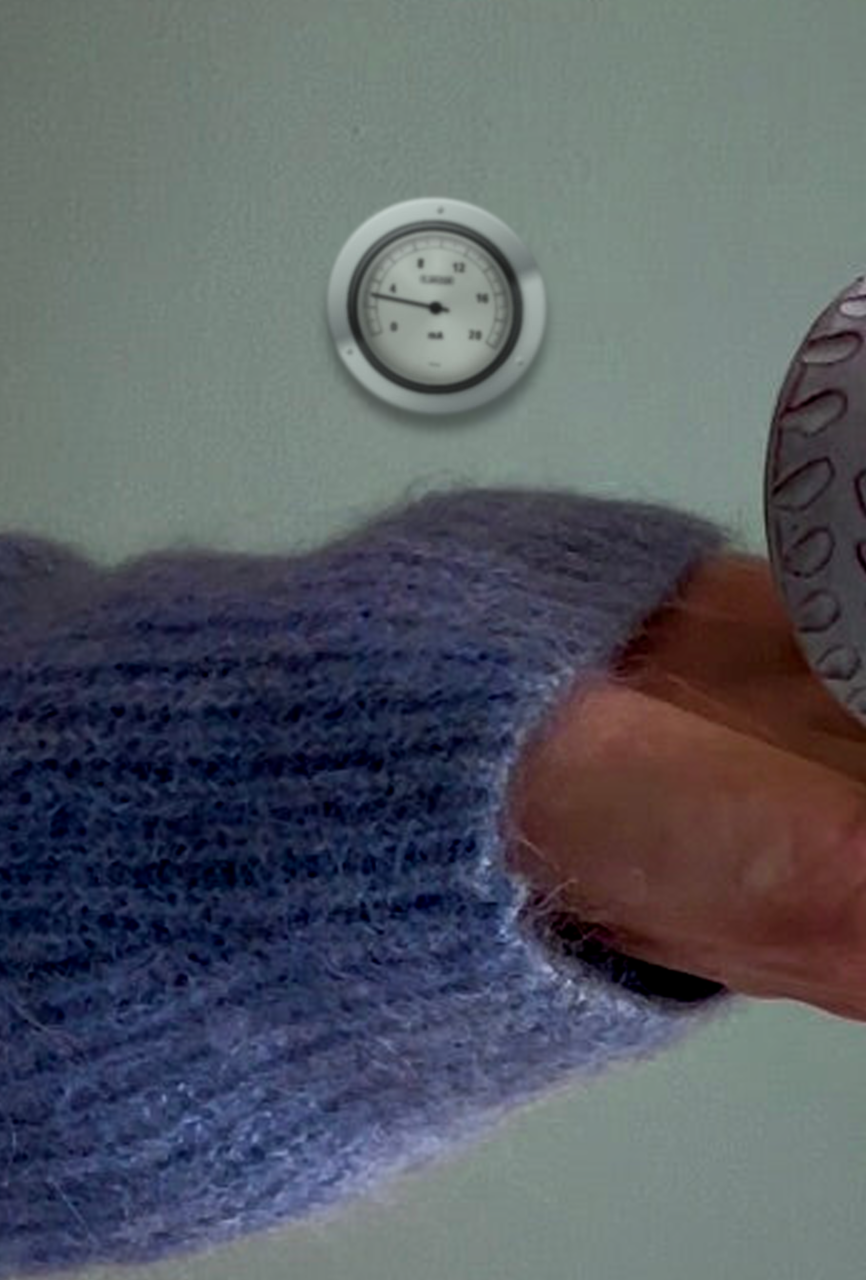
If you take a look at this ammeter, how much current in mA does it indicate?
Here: 3 mA
